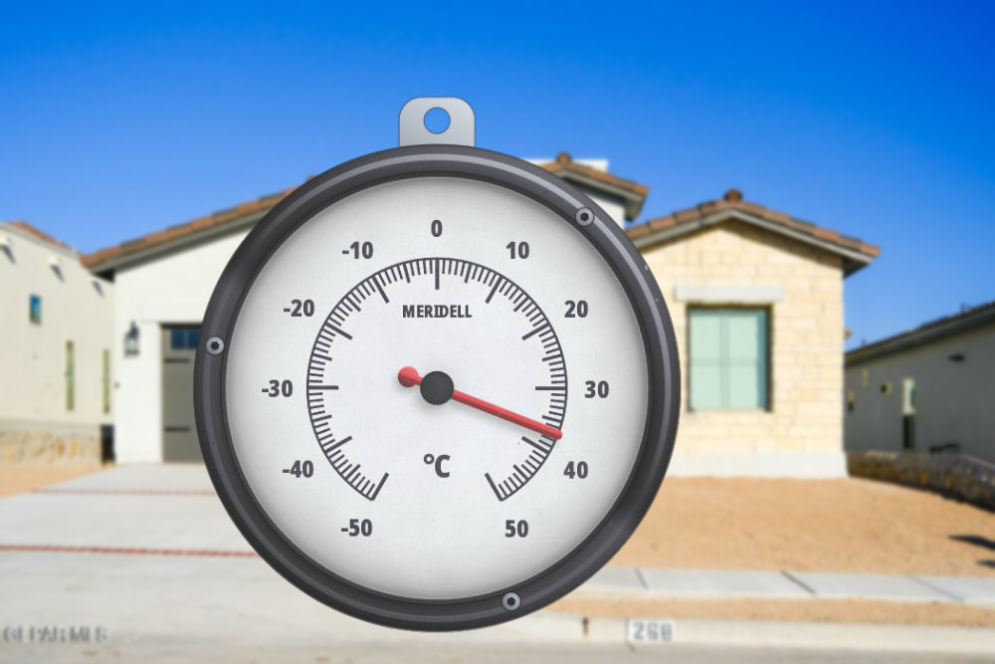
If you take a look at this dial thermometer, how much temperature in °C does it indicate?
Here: 37 °C
